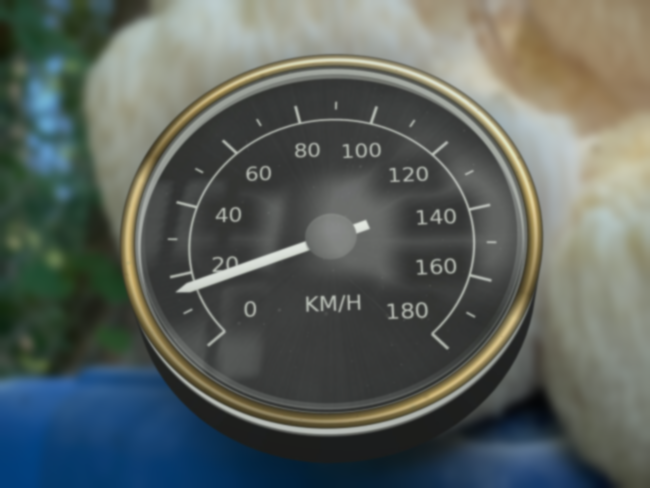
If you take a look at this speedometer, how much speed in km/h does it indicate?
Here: 15 km/h
